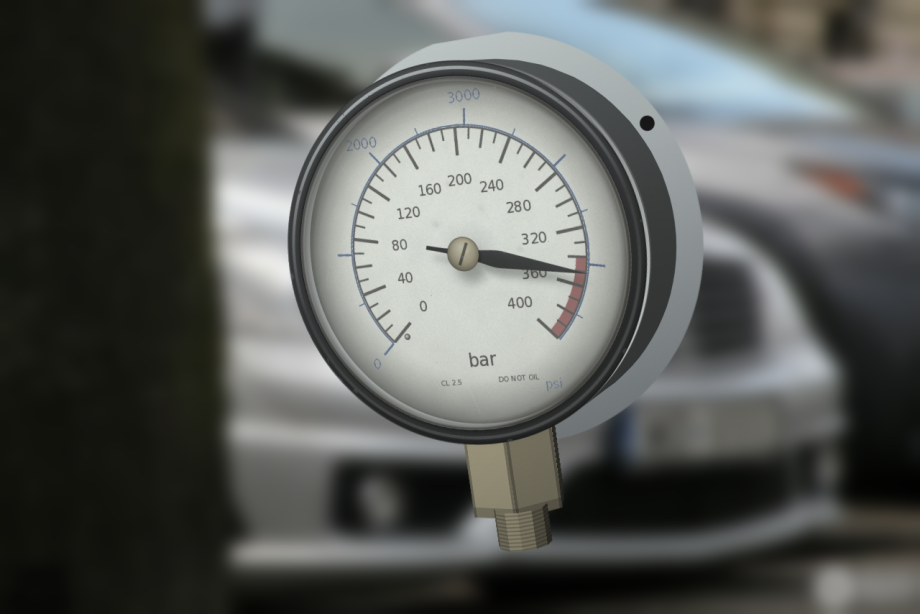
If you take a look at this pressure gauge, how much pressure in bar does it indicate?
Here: 350 bar
